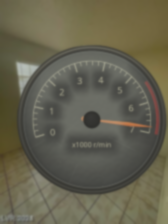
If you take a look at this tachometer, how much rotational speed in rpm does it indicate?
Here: 6800 rpm
